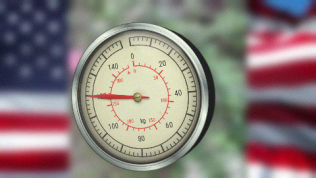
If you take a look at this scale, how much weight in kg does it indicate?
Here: 120 kg
